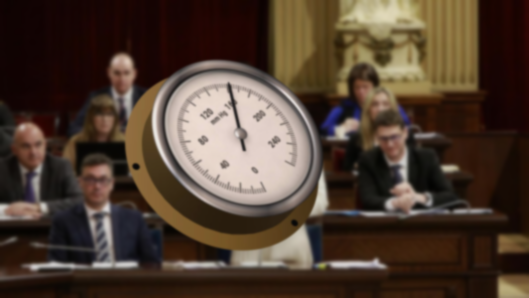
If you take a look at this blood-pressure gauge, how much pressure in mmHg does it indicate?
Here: 160 mmHg
